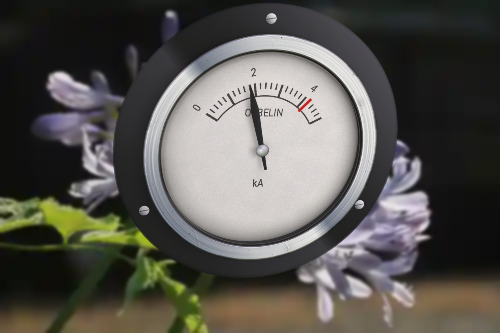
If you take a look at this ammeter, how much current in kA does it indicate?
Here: 1.8 kA
